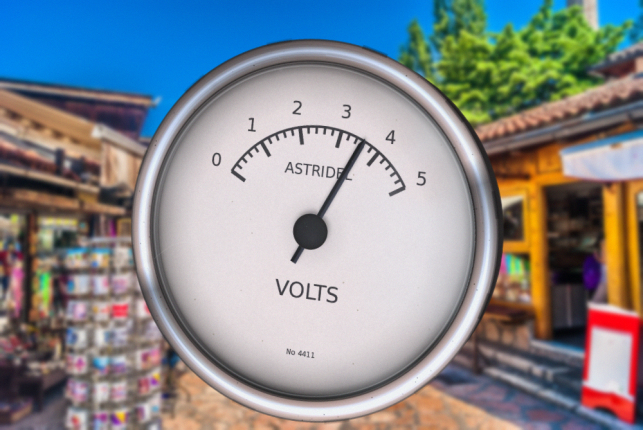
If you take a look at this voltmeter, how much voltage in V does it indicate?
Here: 3.6 V
